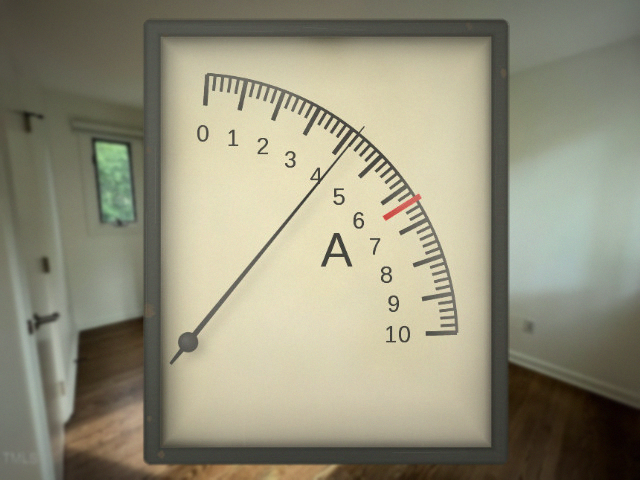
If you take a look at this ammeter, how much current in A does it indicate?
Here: 4.2 A
